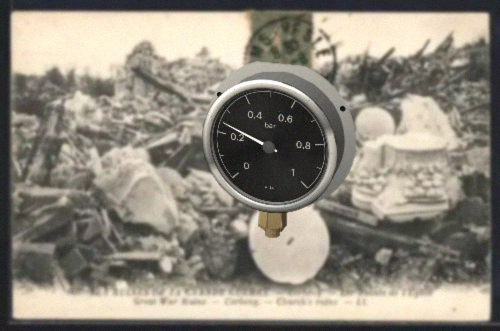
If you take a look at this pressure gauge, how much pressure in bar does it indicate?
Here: 0.25 bar
